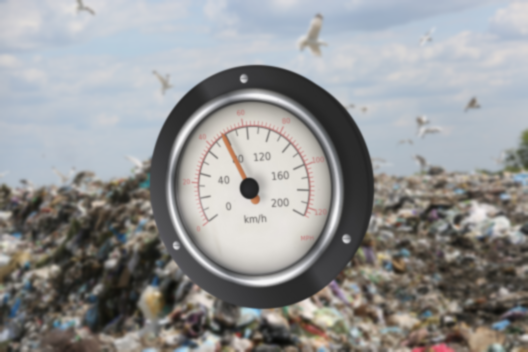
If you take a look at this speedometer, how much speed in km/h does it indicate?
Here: 80 km/h
